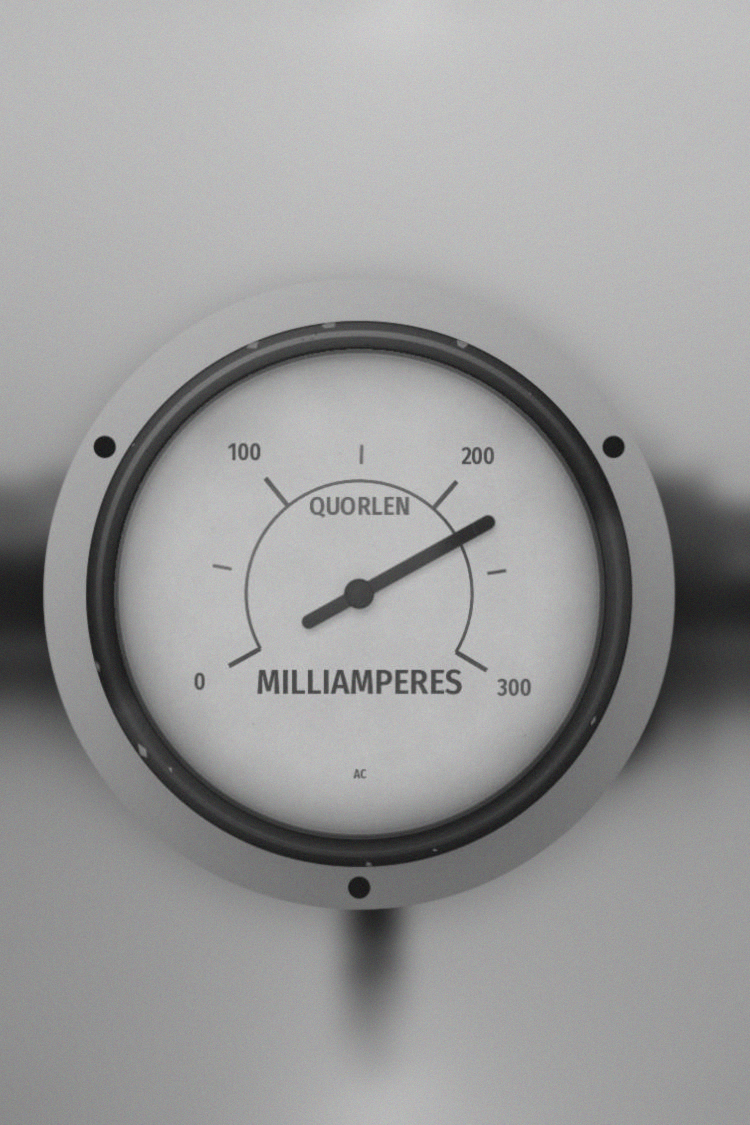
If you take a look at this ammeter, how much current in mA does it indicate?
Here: 225 mA
